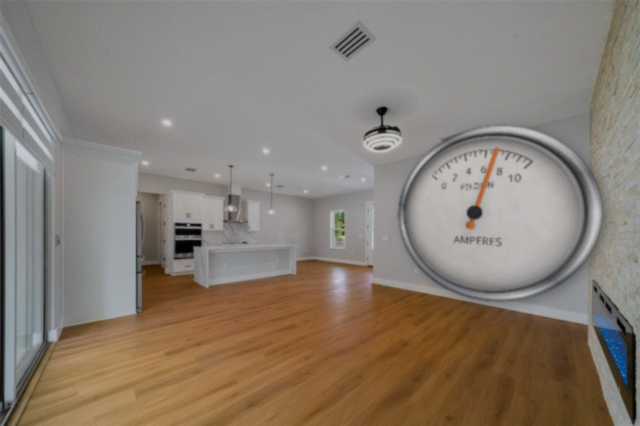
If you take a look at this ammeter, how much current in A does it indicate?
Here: 7 A
